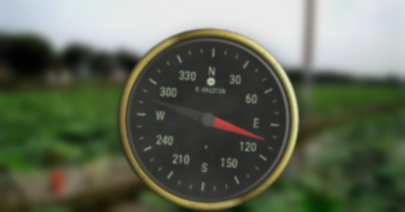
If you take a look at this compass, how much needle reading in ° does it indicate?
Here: 105 °
